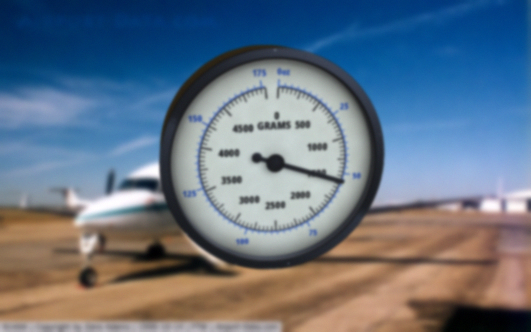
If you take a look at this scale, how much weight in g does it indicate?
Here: 1500 g
